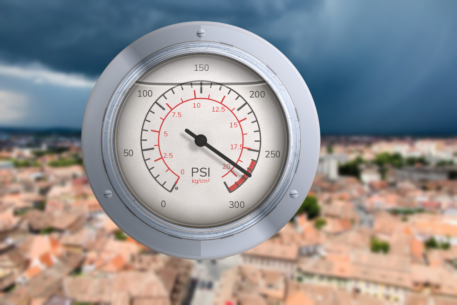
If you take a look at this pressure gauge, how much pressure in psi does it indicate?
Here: 275 psi
